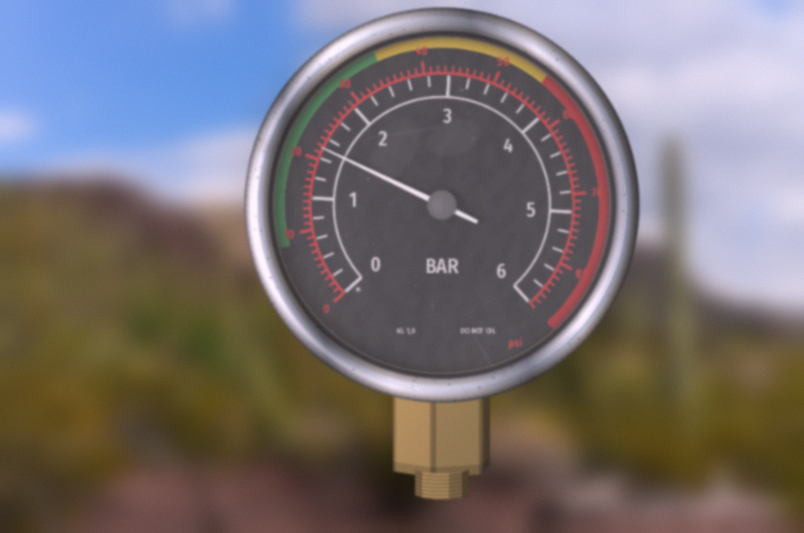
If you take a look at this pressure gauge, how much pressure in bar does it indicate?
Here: 1.5 bar
